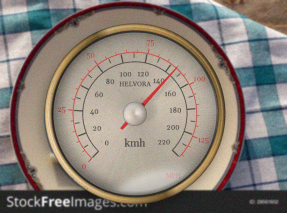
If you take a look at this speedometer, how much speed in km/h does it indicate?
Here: 145 km/h
